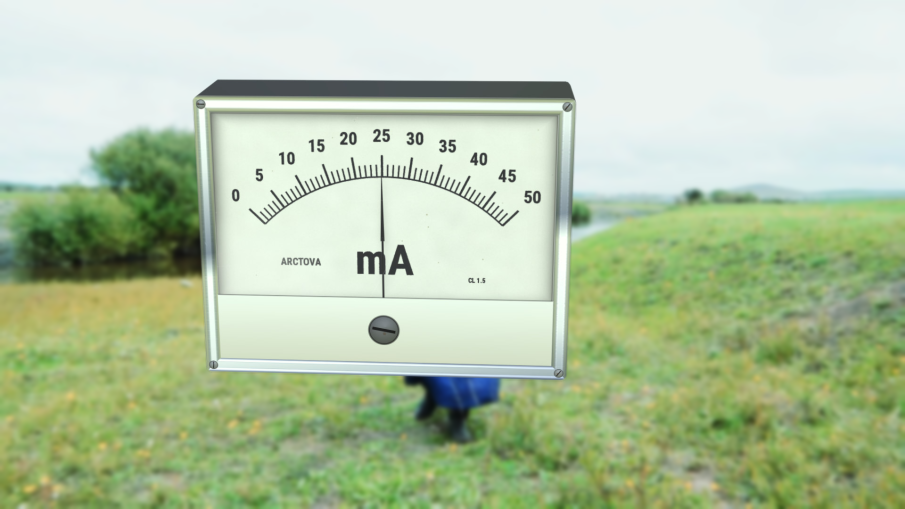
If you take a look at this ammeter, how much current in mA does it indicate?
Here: 25 mA
